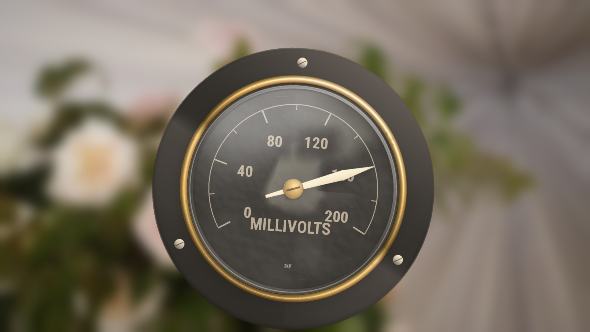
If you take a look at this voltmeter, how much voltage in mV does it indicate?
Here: 160 mV
